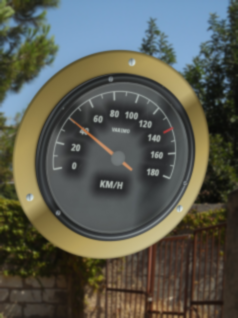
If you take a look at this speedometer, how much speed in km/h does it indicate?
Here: 40 km/h
